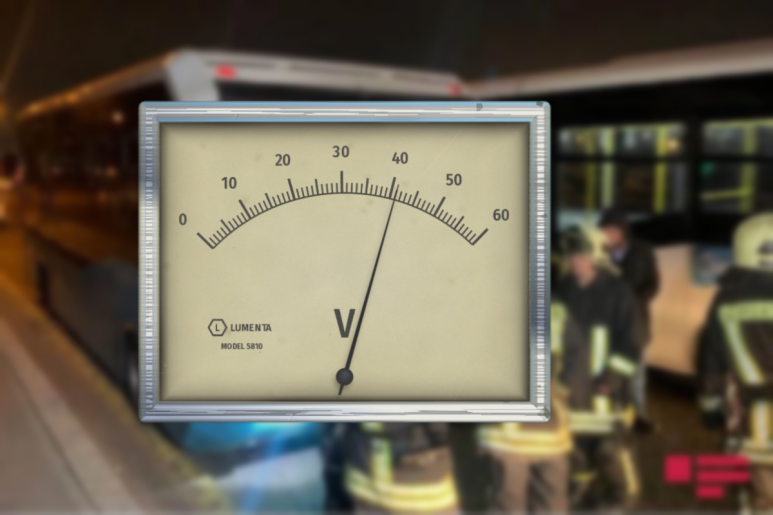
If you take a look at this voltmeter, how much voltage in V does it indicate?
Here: 41 V
